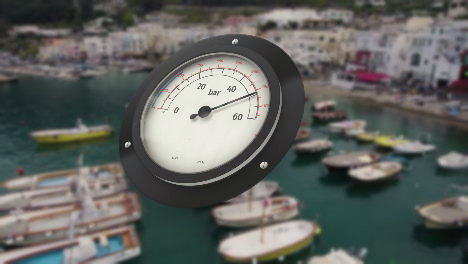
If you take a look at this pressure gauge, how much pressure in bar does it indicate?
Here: 50 bar
